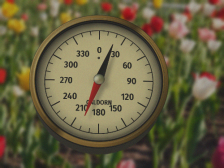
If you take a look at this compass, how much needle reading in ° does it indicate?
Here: 200 °
